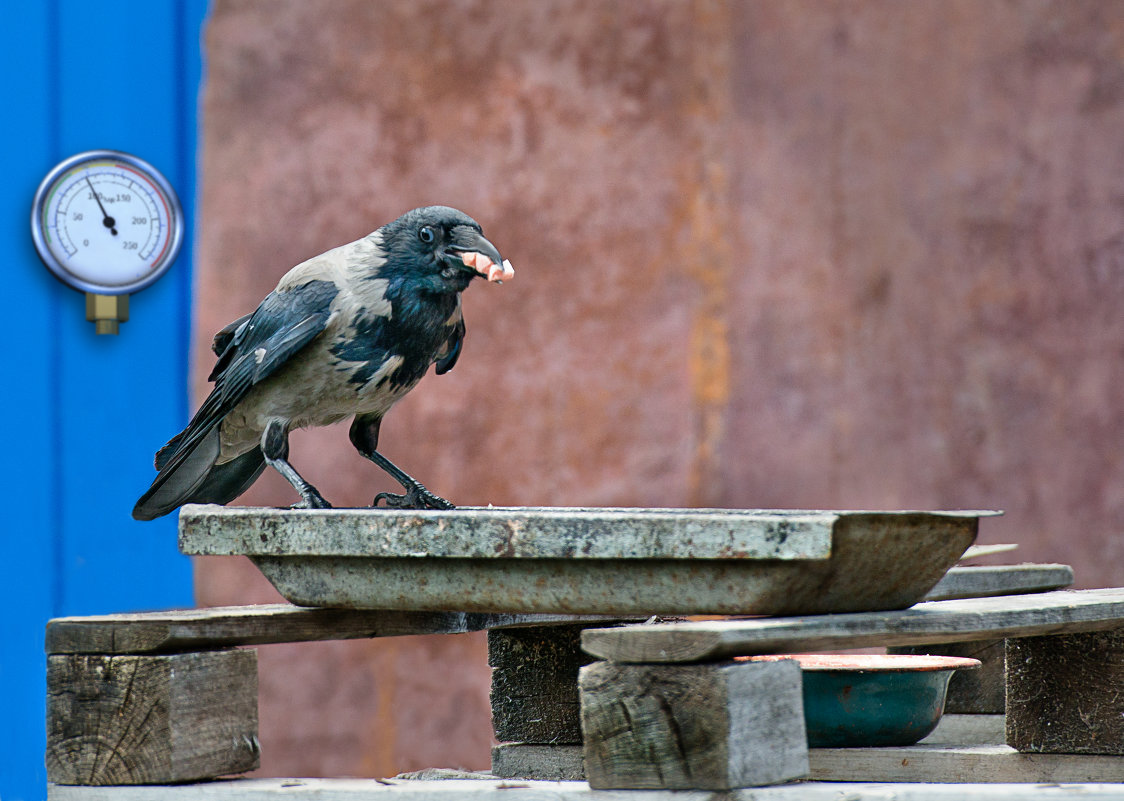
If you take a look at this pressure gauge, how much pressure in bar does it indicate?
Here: 100 bar
